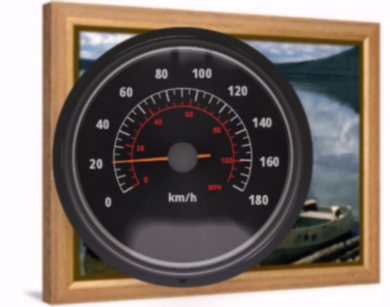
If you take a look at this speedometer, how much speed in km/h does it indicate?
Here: 20 km/h
